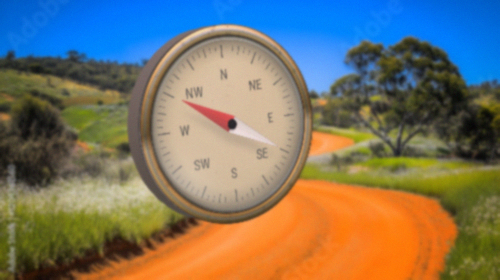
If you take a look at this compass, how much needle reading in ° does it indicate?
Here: 300 °
